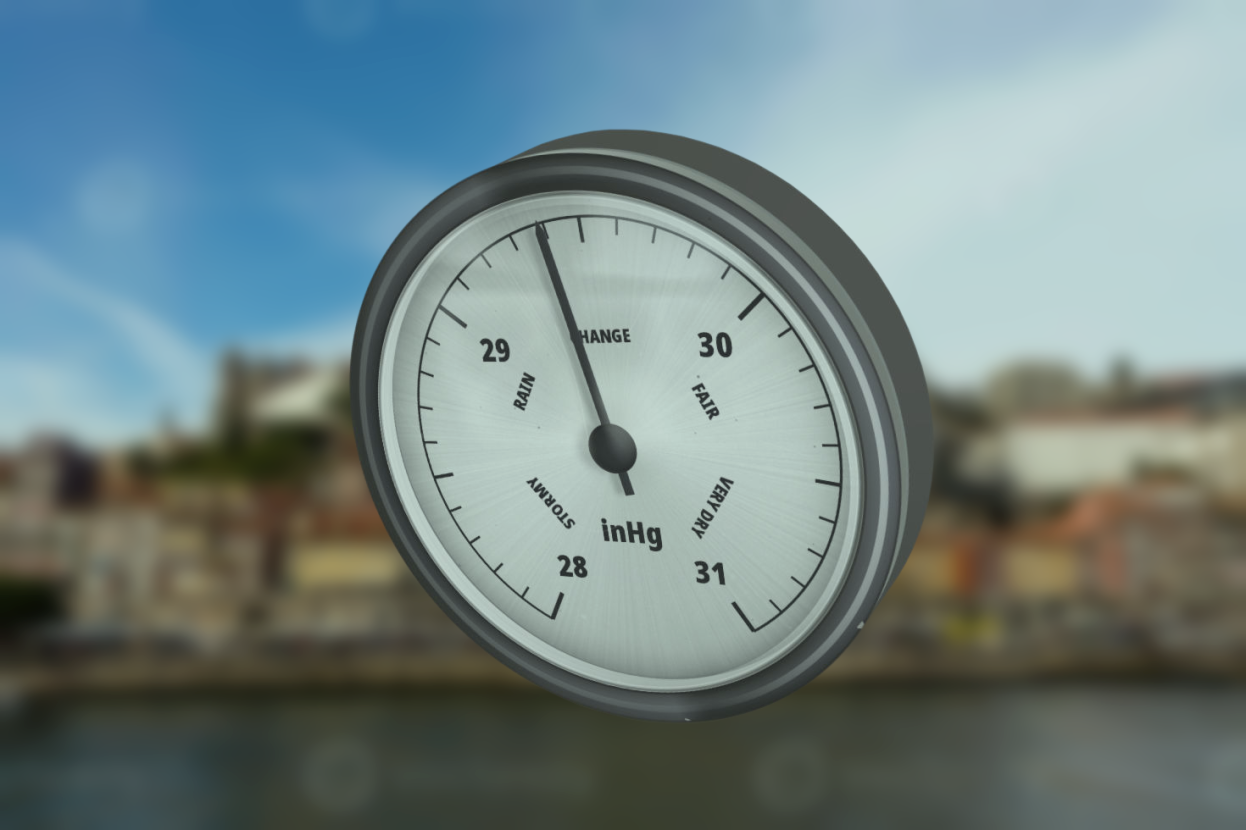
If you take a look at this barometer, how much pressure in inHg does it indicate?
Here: 29.4 inHg
